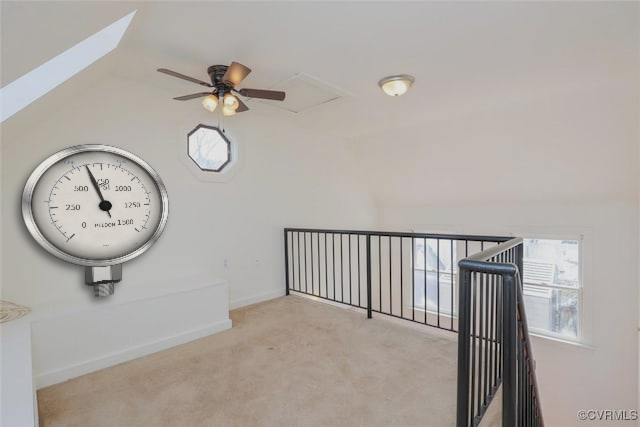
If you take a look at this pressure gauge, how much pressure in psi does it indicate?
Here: 650 psi
